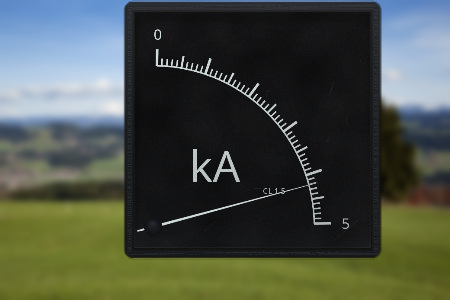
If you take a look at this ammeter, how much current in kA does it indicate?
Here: 4.2 kA
